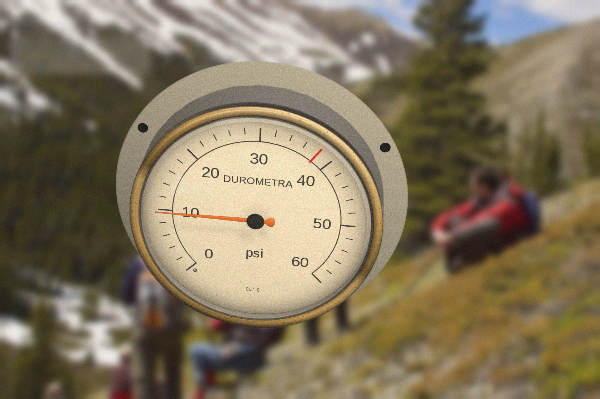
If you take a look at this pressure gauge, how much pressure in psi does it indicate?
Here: 10 psi
